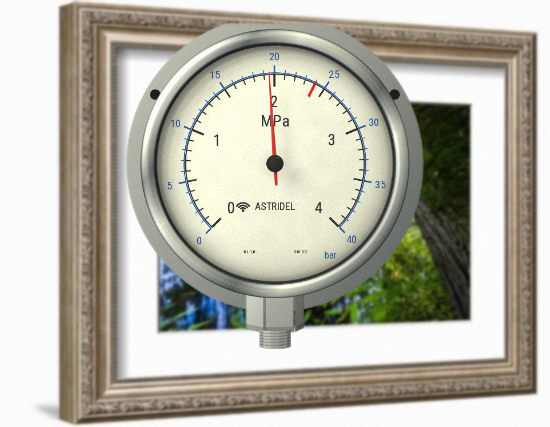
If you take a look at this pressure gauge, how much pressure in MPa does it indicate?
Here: 1.95 MPa
